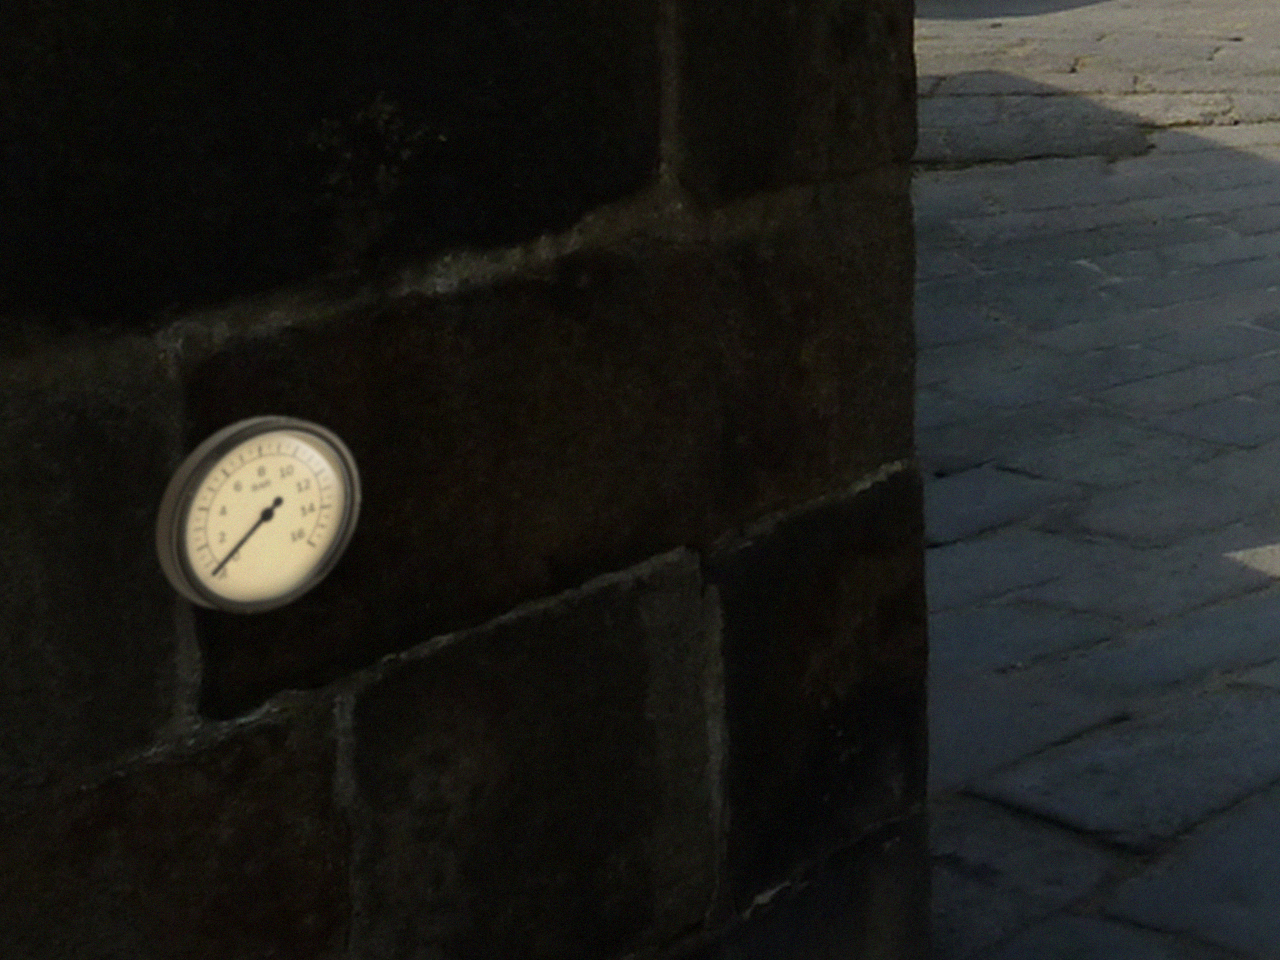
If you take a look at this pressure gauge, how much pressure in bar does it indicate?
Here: 0.5 bar
